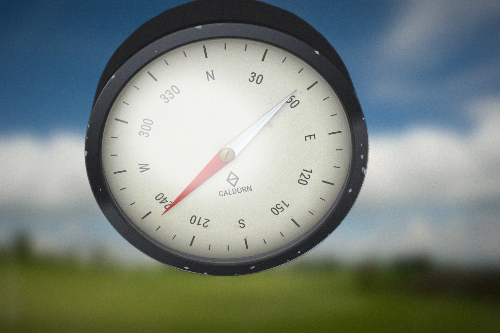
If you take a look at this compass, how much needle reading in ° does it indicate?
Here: 235 °
